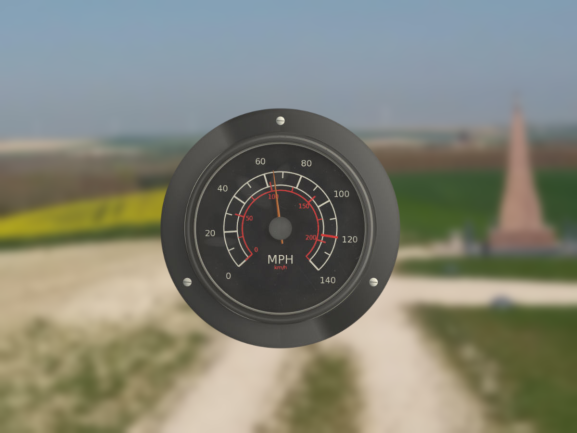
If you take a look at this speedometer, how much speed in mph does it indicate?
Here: 65 mph
